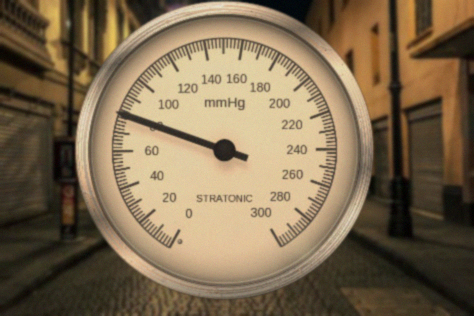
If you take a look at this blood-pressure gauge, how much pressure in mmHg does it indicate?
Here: 80 mmHg
